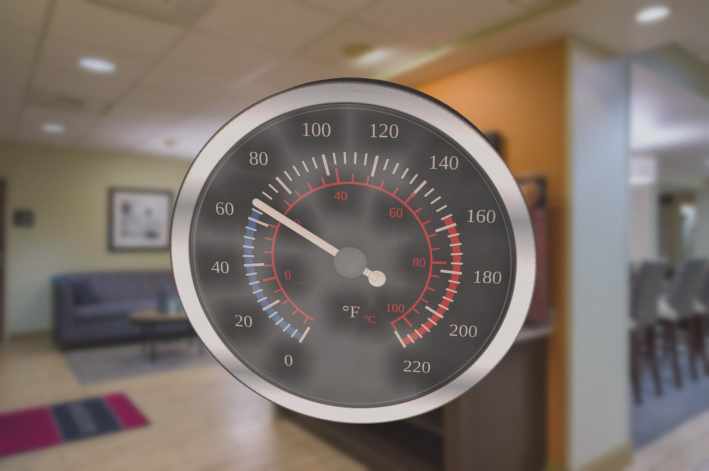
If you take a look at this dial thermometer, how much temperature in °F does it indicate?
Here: 68 °F
